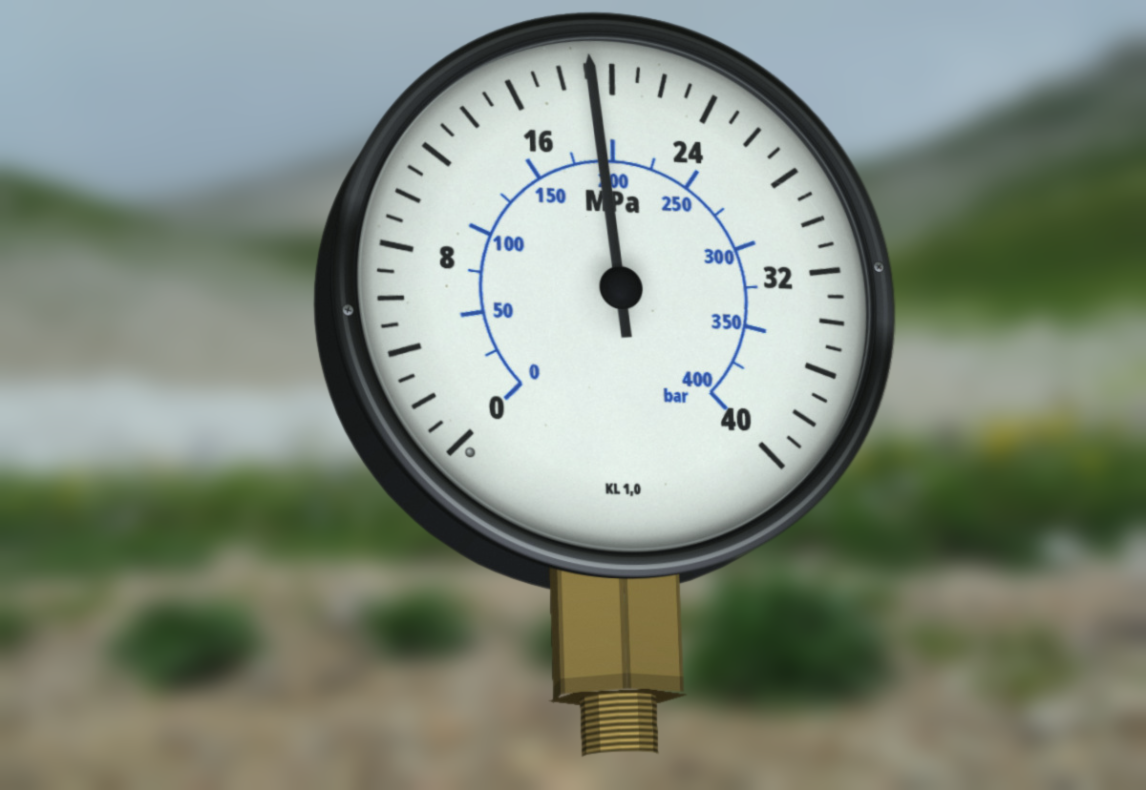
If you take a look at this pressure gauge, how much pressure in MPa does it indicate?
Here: 19 MPa
